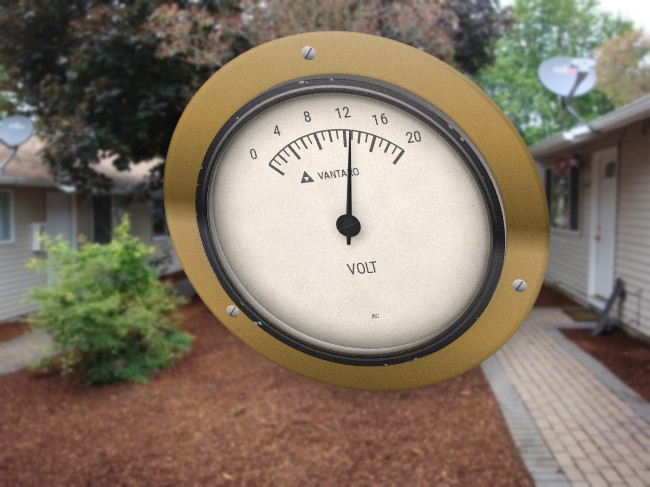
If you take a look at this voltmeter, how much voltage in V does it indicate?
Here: 13 V
